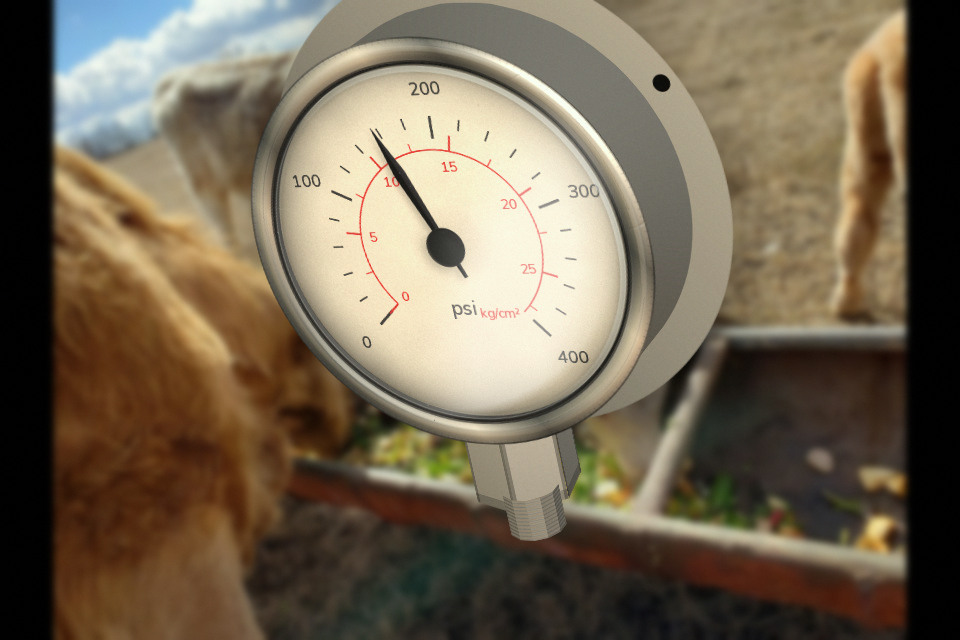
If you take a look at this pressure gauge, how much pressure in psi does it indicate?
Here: 160 psi
